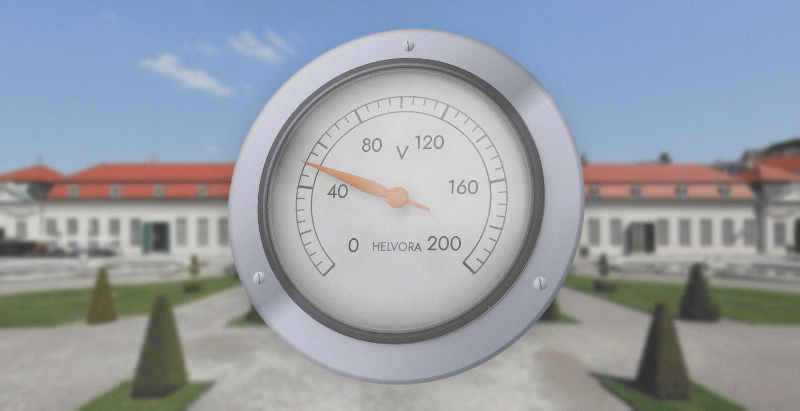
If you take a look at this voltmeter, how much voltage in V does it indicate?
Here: 50 V
